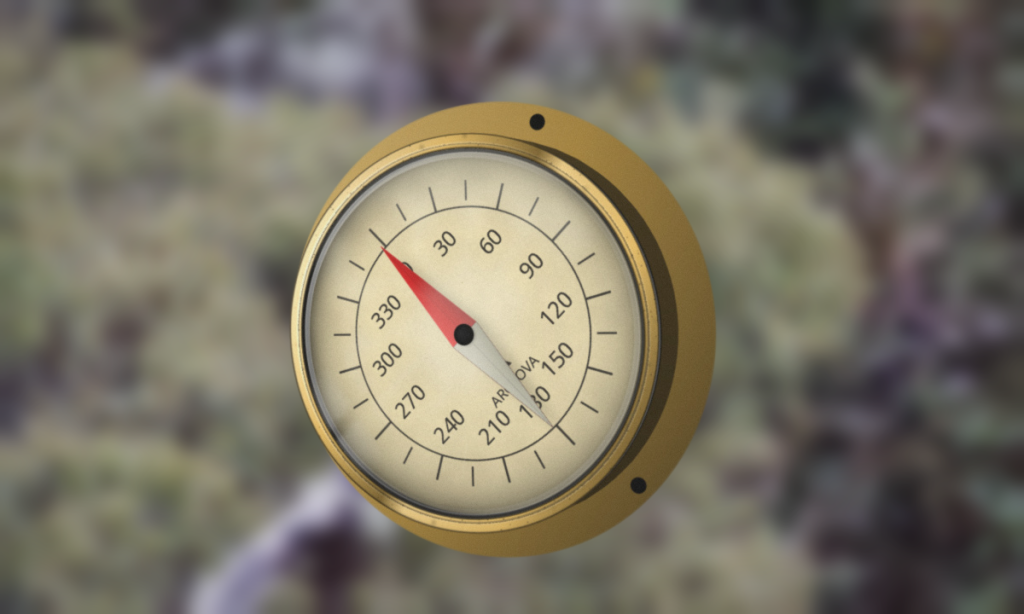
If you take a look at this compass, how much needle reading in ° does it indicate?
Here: 0 °
